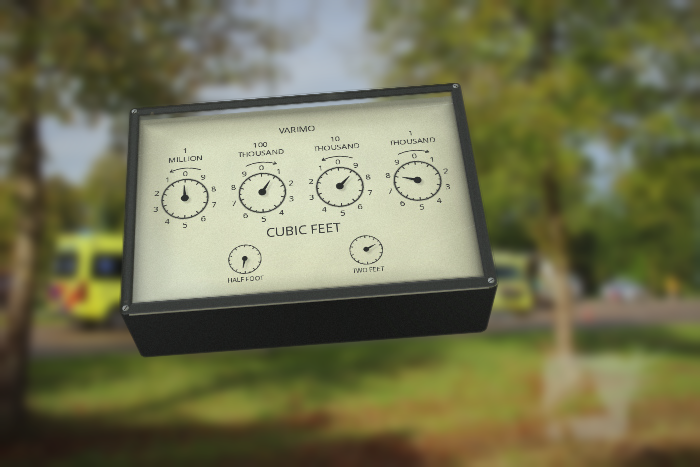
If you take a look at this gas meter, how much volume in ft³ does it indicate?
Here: 8800 ft³
